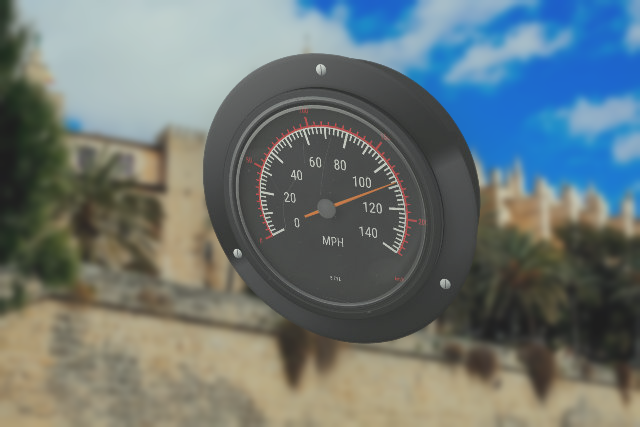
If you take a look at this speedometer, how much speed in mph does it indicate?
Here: 108 mph
